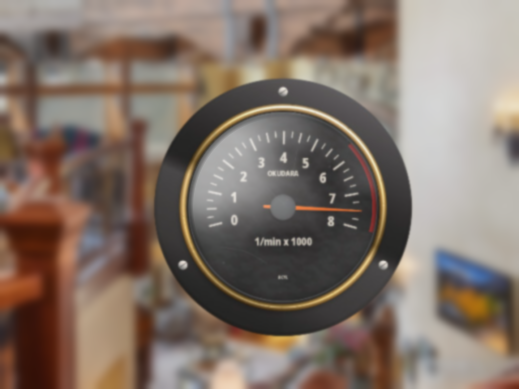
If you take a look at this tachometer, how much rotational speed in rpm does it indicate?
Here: 7500 rpm
